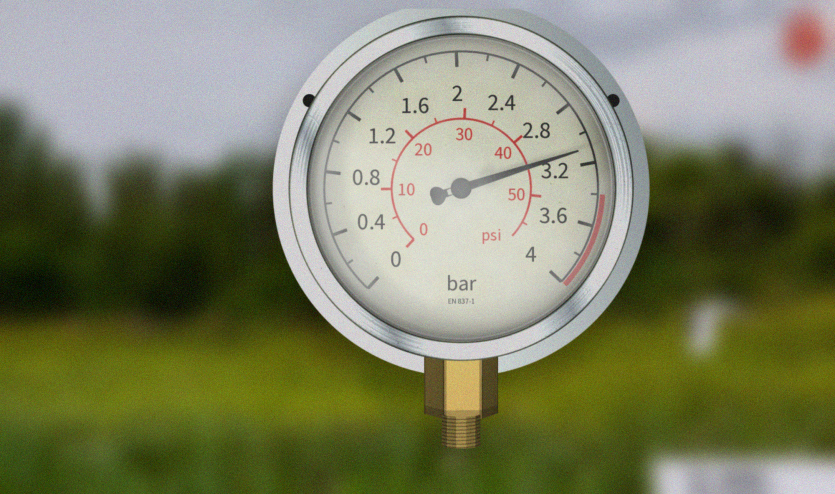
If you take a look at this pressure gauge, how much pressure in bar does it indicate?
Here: 3.1 bar
